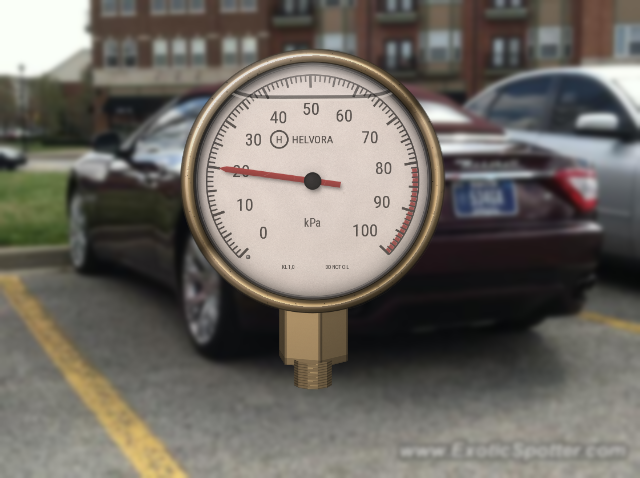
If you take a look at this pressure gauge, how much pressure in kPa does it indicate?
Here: 20 kPa
